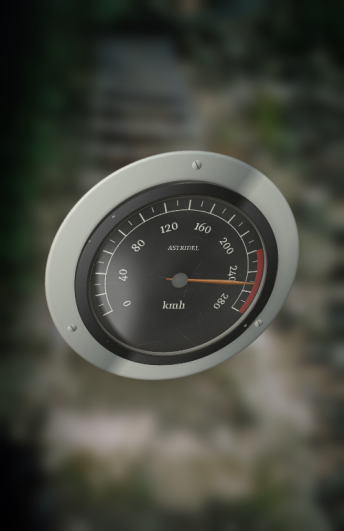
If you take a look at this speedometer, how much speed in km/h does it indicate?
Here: 250 km/h
